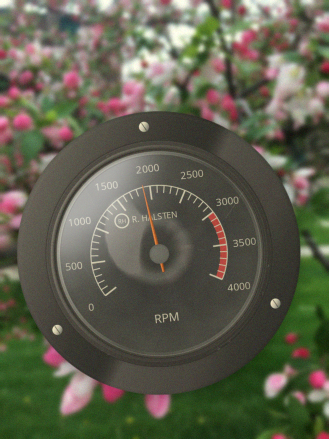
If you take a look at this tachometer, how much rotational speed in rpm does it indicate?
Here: 1900 rpm
